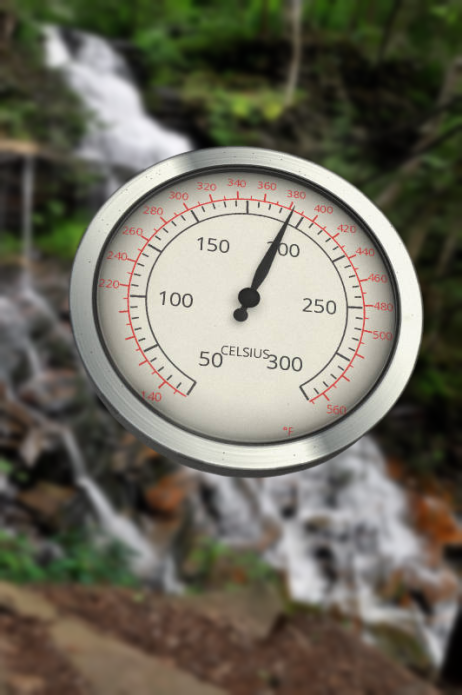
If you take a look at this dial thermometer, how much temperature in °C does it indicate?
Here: 195 °C
